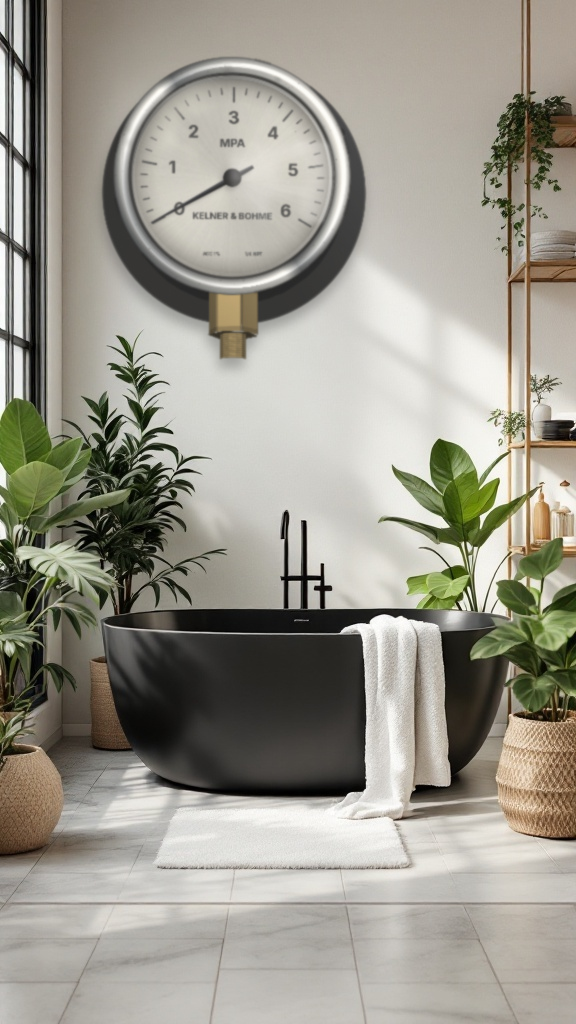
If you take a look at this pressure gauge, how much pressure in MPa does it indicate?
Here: 0 MPa
